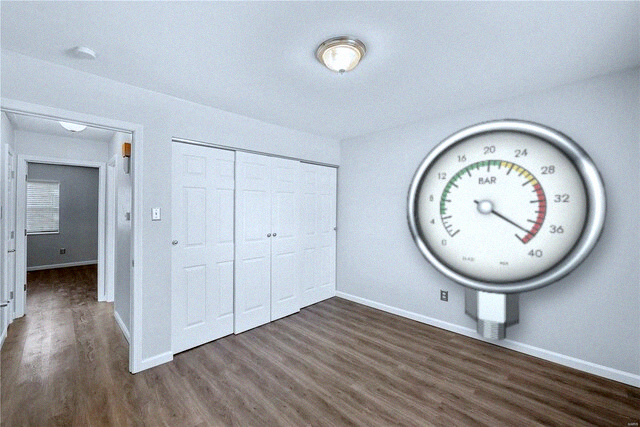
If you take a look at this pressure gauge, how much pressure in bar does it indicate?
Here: 38 bar
